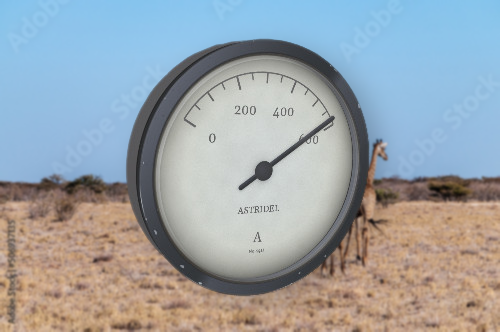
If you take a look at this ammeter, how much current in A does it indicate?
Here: 575 A
